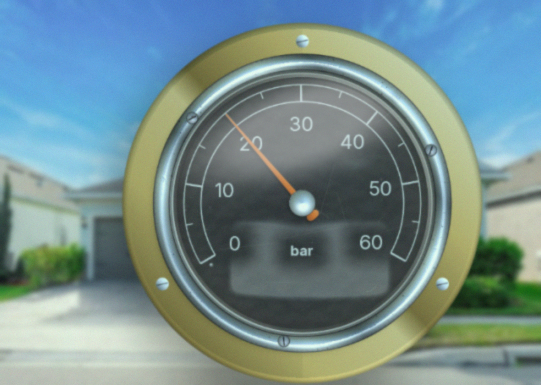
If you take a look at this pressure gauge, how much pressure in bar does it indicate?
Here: 20 bar
